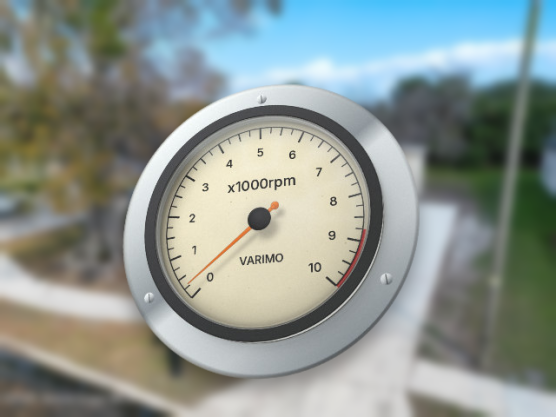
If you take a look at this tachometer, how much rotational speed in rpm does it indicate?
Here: 250 rpm
